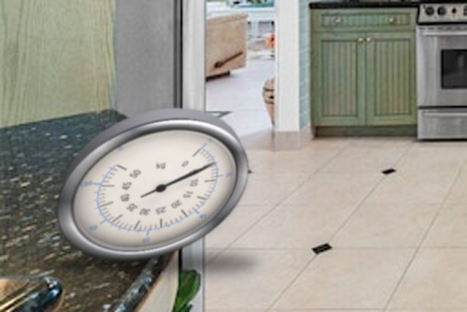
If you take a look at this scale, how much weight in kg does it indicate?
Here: 5 kg
